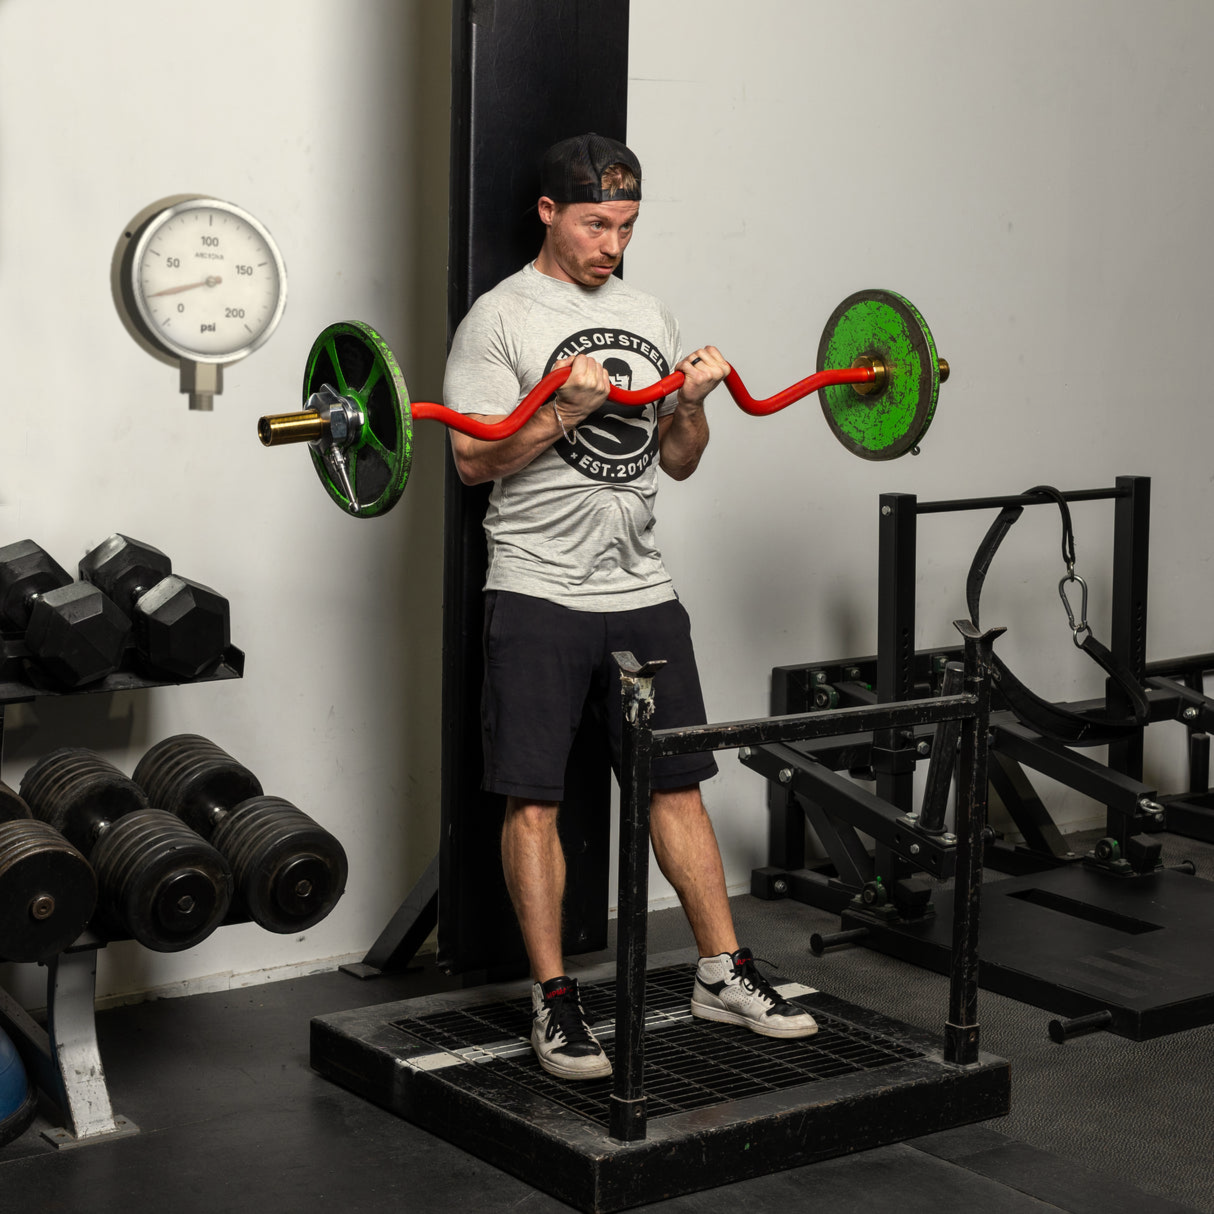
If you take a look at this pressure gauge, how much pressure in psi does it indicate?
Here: 20 psi
